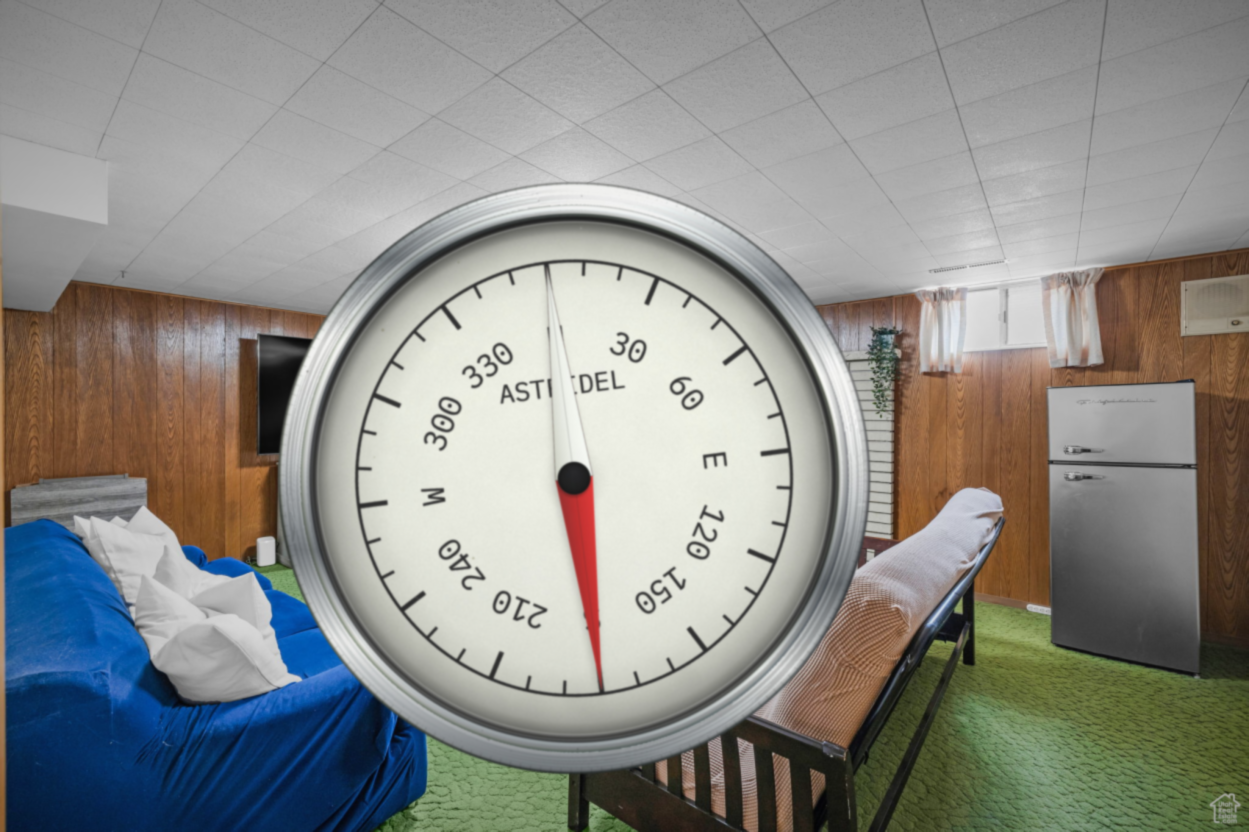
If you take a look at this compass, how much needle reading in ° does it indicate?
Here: 180 °
